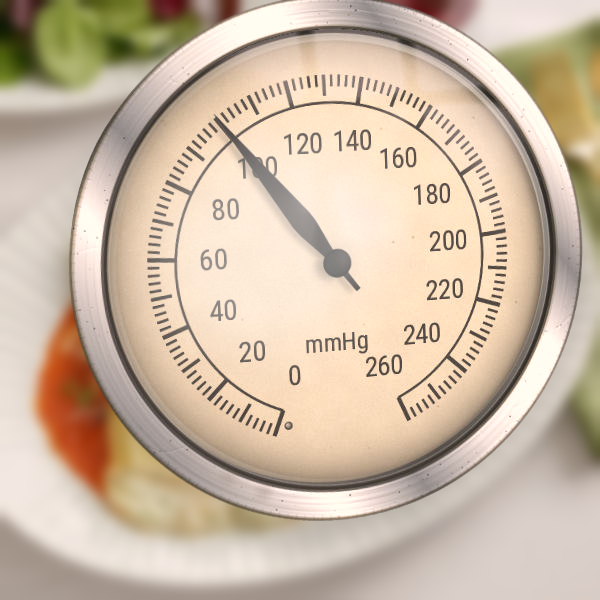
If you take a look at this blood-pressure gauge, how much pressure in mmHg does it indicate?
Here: 100 mmHg
